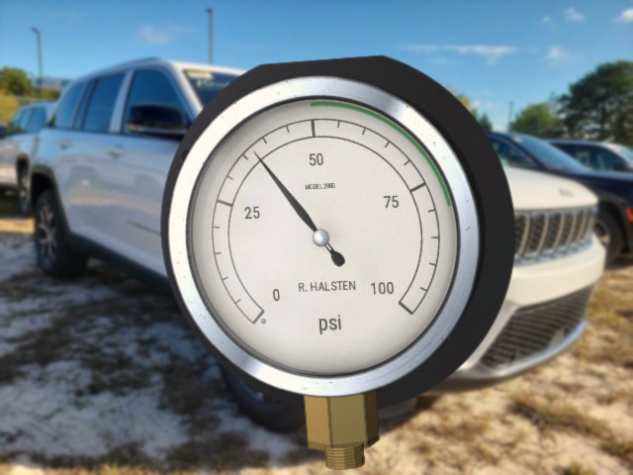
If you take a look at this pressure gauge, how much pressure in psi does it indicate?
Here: 37.5 psi
